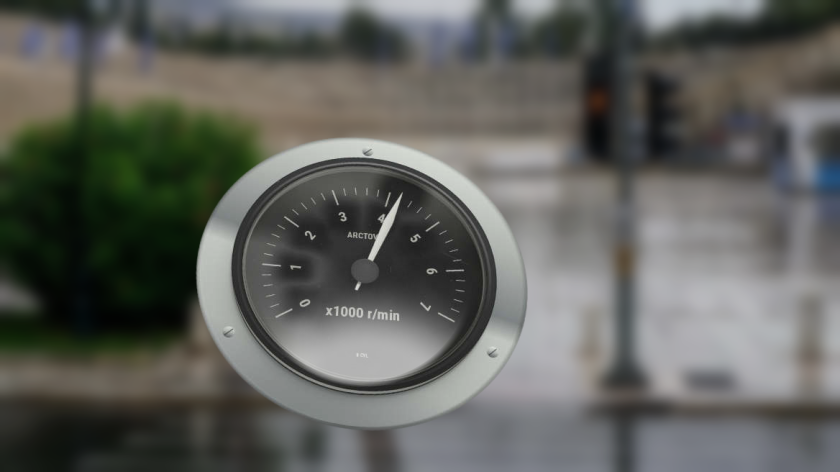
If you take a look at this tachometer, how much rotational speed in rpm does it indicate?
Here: 4200 rpm
